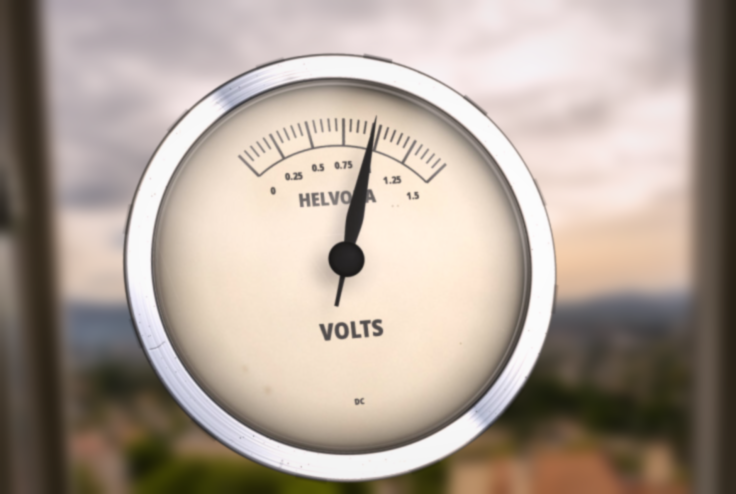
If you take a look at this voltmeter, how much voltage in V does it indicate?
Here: 0.95 V
